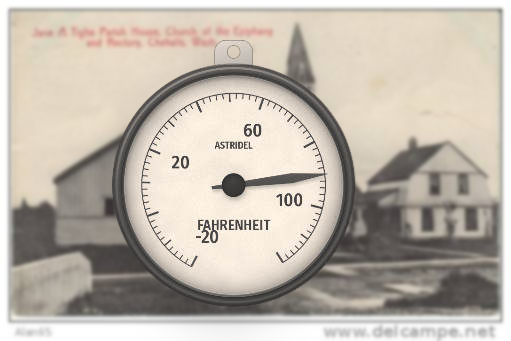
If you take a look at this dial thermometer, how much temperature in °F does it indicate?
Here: 90 °F
